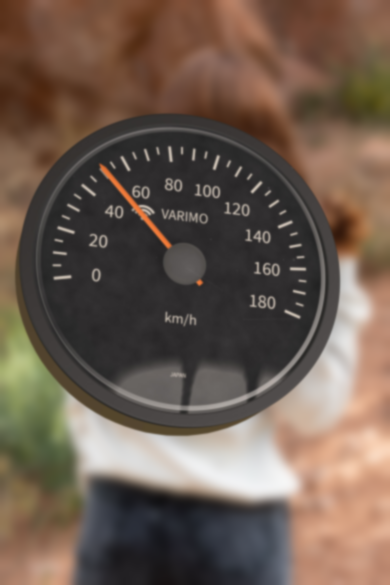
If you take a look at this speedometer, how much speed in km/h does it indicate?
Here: 50 km/h
